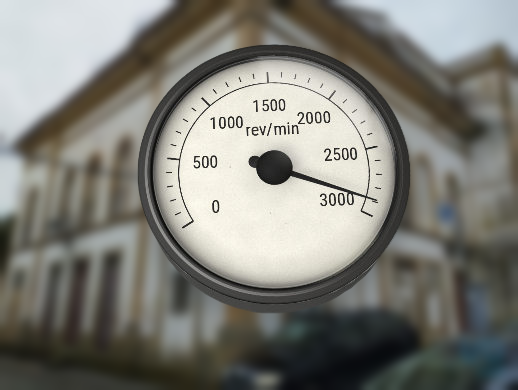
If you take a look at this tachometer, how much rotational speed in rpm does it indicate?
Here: 2900 rpm
